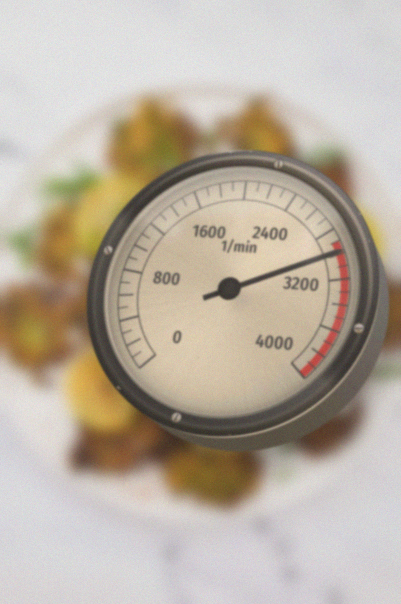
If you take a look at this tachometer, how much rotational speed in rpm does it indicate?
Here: 3000 rpm
